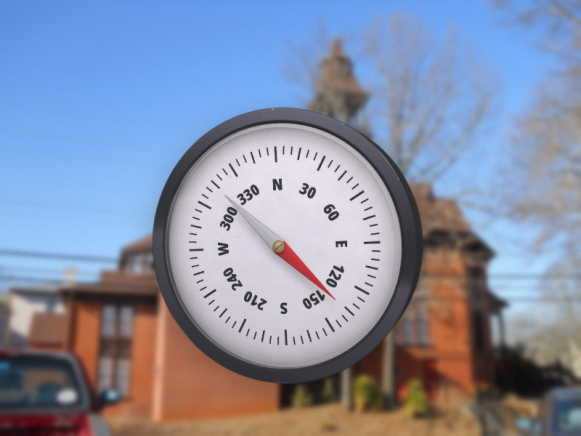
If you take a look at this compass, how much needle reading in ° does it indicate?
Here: 135 °
